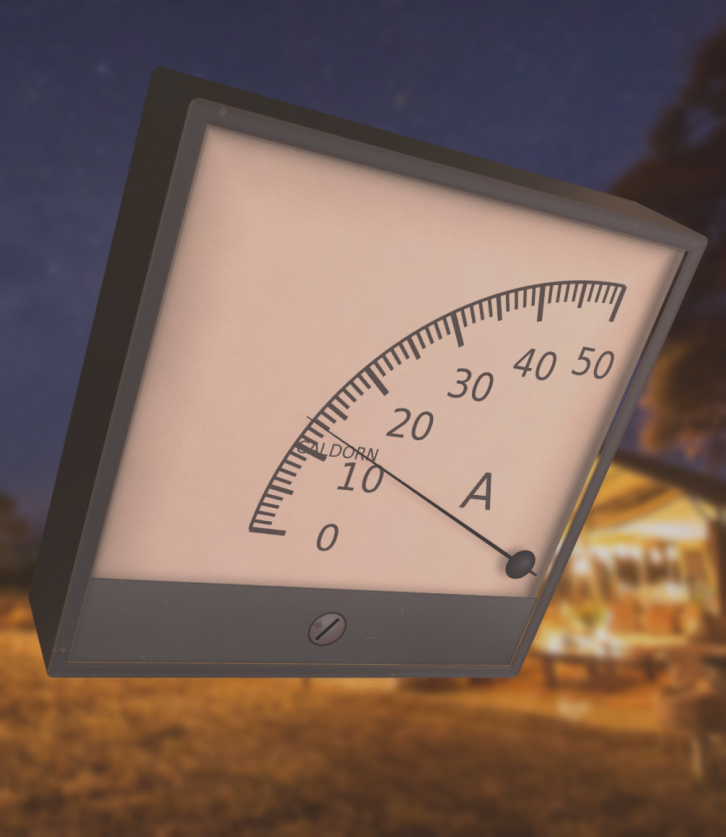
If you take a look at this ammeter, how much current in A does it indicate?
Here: 13 A
